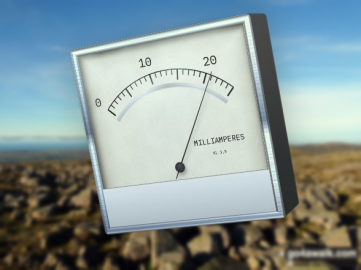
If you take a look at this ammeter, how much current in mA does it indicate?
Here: 21 mA
